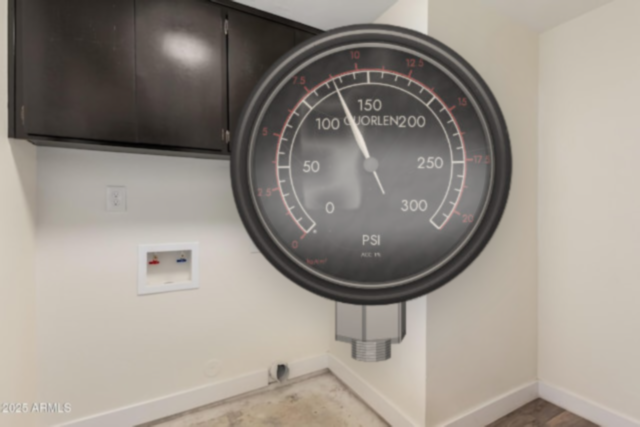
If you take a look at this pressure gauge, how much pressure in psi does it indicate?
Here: 125 psi
